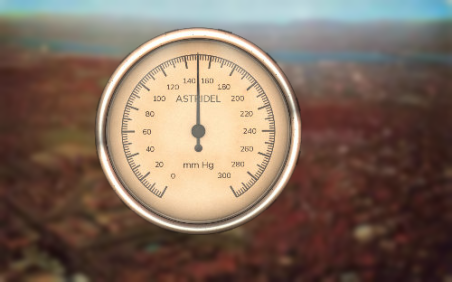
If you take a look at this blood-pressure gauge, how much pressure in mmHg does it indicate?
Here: 150 mmHg
